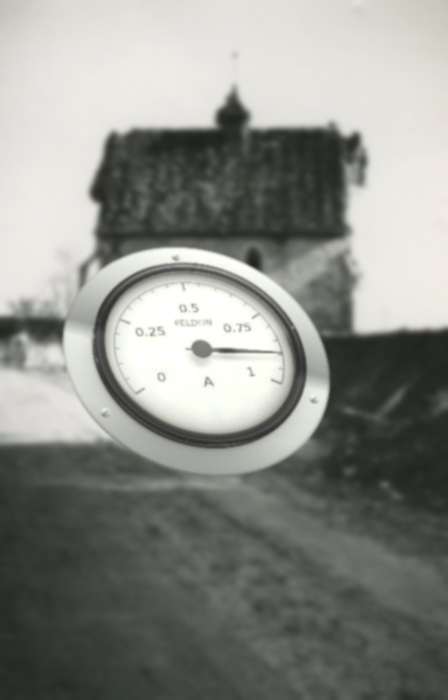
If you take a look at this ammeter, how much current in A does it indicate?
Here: 0.9 A
